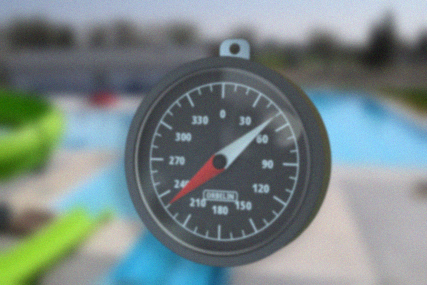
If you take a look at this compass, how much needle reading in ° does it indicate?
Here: 230 °
